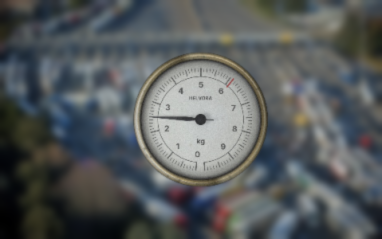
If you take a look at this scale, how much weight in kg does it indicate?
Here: 2.5 kg
